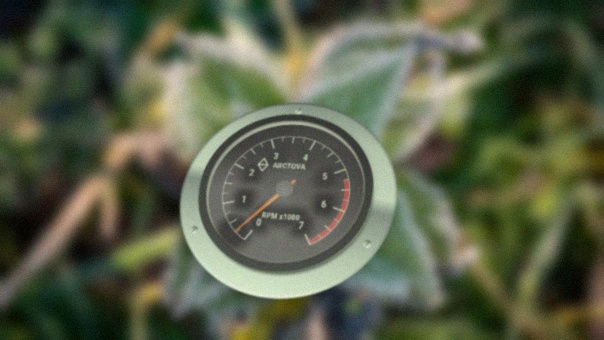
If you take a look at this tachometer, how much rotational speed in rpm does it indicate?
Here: 250 rpm
